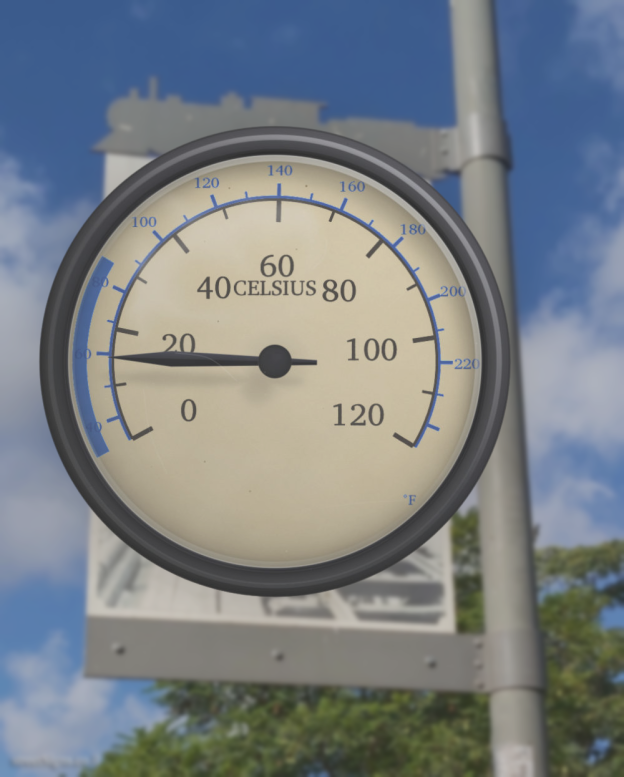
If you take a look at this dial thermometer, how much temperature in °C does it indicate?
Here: 15 °C
